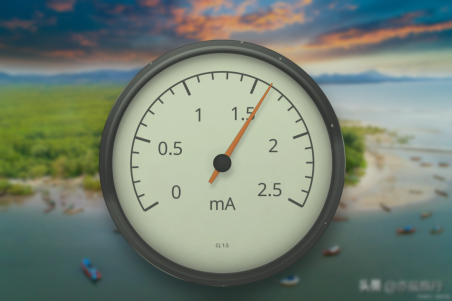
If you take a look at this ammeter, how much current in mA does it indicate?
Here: 1.6 mA
